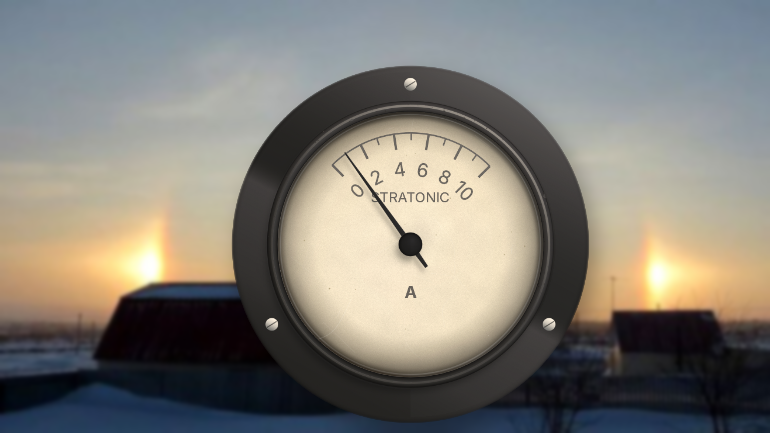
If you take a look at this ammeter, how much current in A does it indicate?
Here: 1 A
